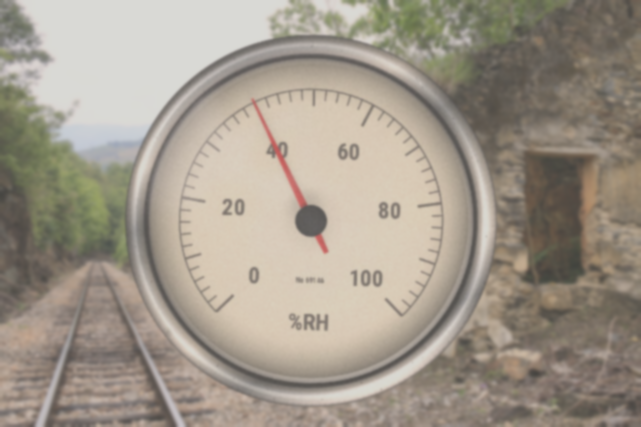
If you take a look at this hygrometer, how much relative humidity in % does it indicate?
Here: 40 %
